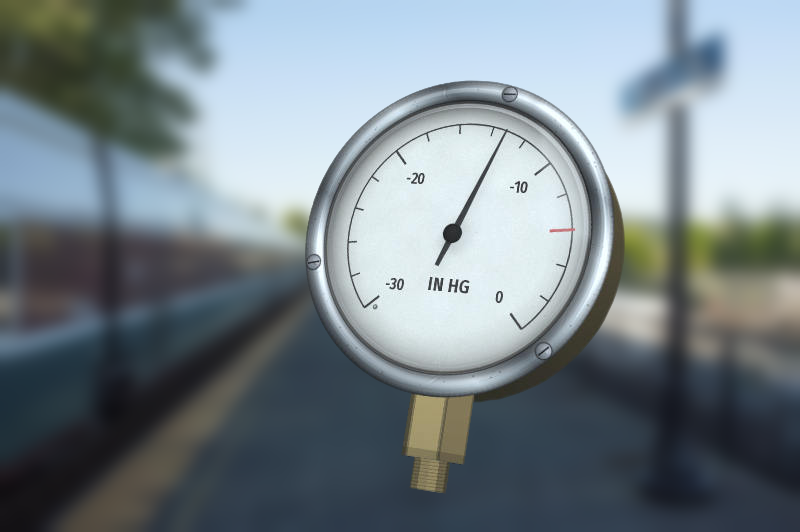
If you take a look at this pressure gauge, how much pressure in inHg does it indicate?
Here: -13 inHg
